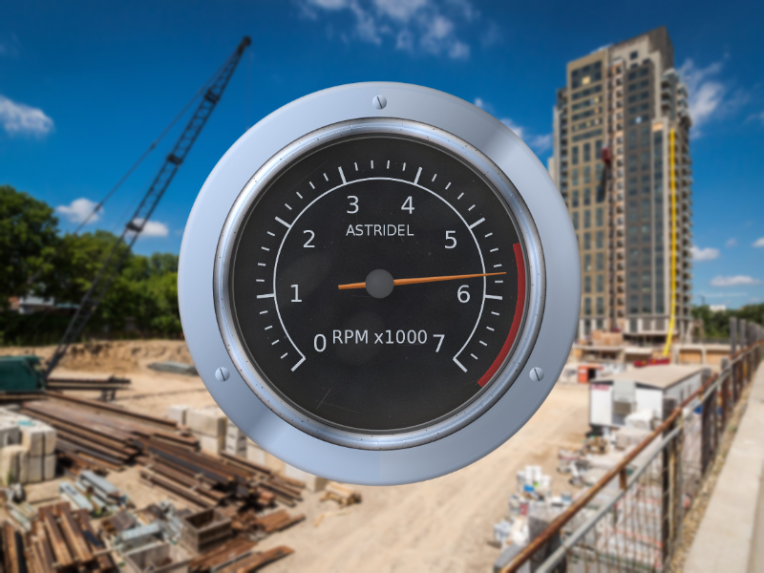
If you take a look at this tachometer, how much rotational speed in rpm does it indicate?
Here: 5700 rpm
